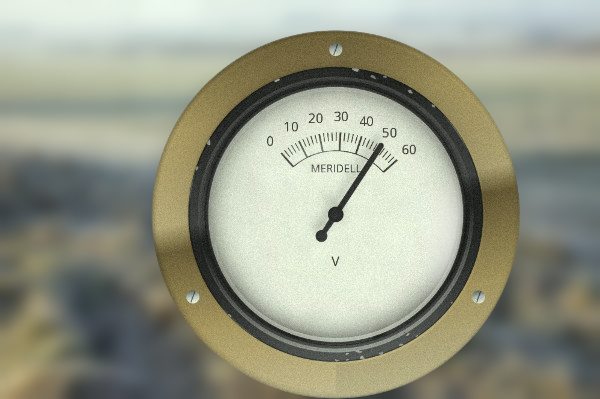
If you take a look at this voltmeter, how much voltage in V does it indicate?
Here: 50 V
